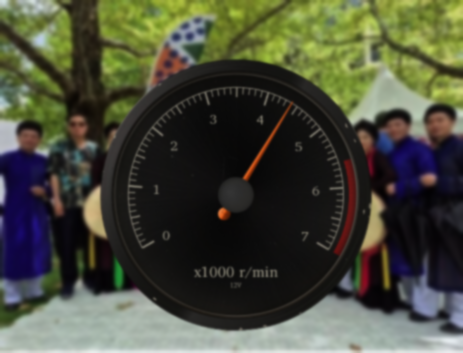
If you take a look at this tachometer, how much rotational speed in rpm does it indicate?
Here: 4400 rpm
